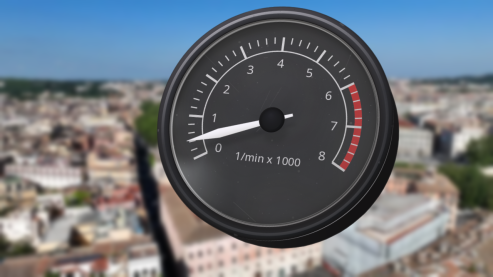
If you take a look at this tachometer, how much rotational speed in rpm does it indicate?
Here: 400 rpm
